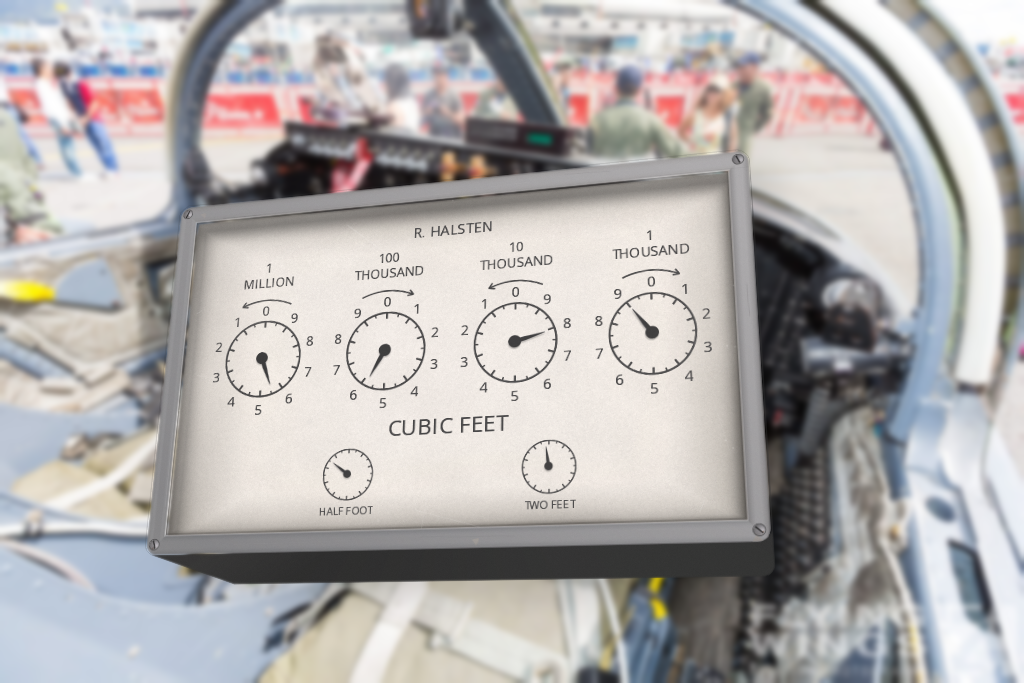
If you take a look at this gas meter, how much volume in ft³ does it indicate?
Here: 557900 ft³
